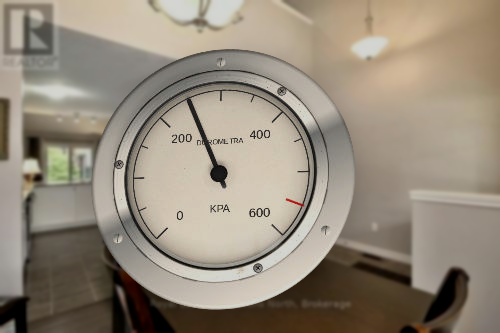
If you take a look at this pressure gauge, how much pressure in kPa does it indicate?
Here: 250 kPa
